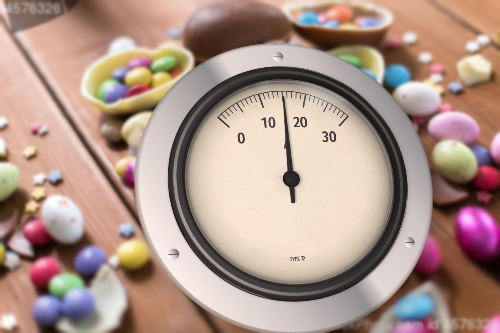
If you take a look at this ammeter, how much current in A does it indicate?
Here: 15 A
